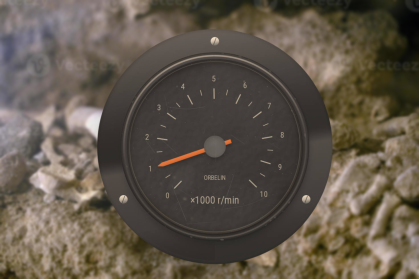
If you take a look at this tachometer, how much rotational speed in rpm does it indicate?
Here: 1000 rpm
